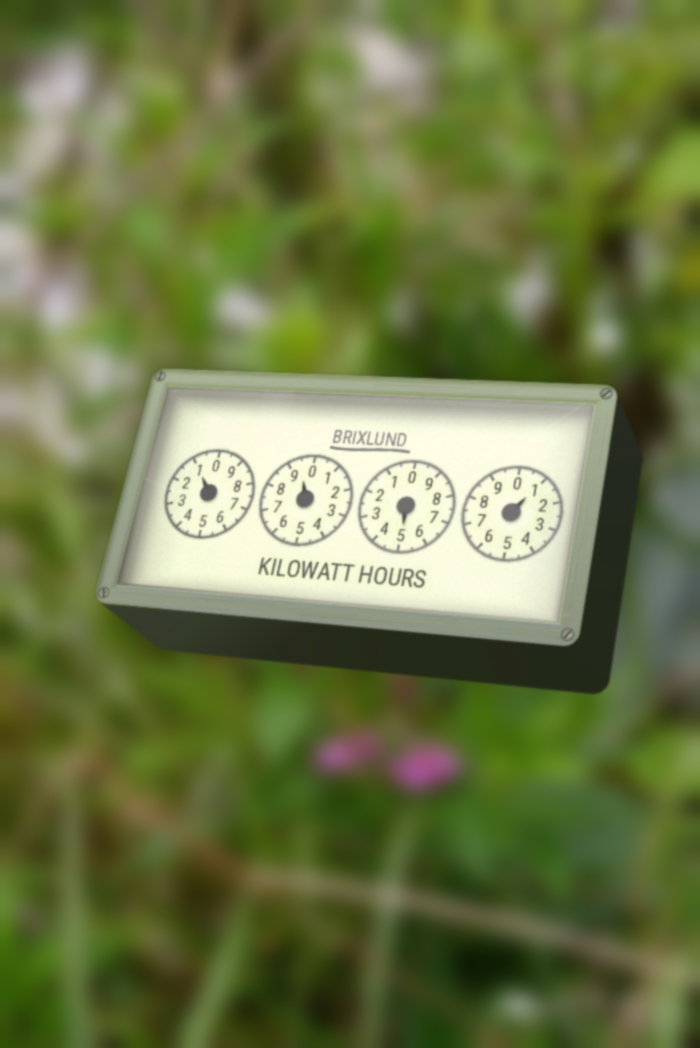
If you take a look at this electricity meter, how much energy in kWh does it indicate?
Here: 951 kWh
